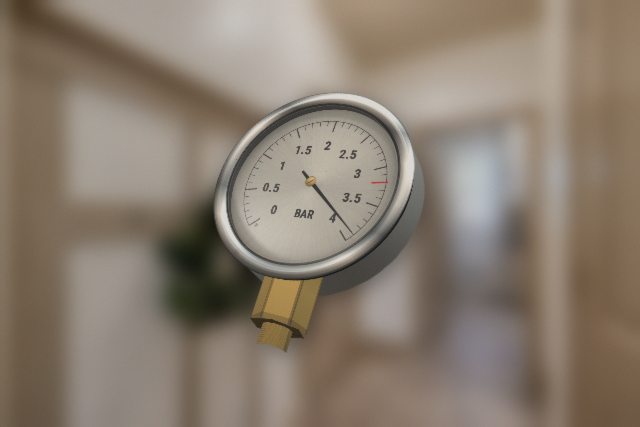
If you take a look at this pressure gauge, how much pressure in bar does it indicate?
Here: 3.9 bar
